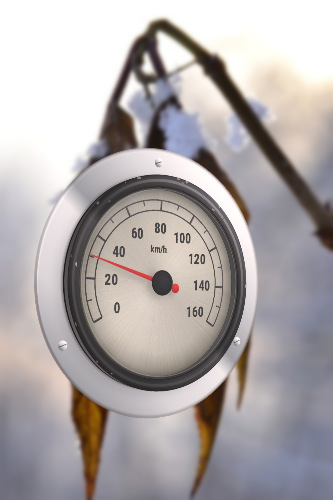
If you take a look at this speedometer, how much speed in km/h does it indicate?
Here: 30 km/h
